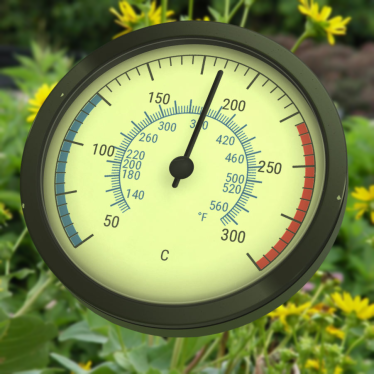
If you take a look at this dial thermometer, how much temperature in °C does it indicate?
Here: 185 °C
